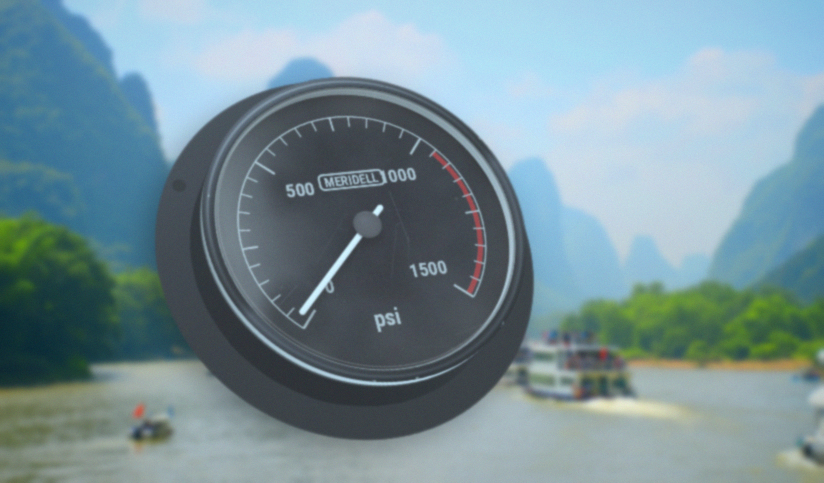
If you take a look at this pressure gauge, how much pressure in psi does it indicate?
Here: 25 psi
